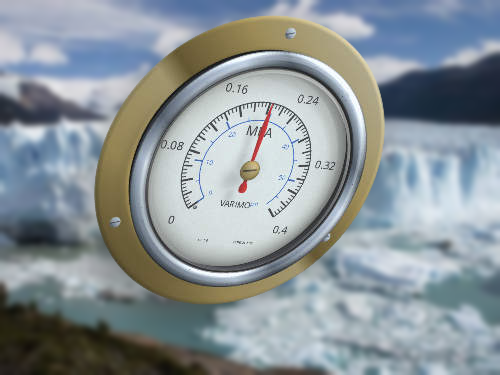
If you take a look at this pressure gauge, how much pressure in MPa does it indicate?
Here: 0.2 MPa
